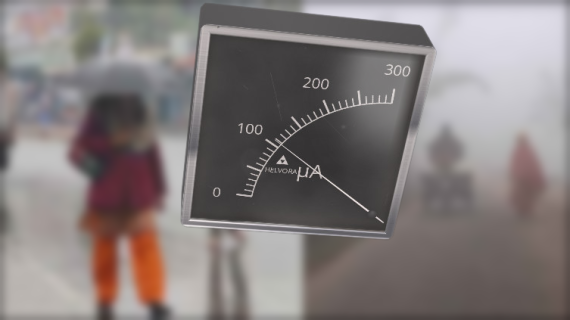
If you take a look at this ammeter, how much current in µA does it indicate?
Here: 110 µA
